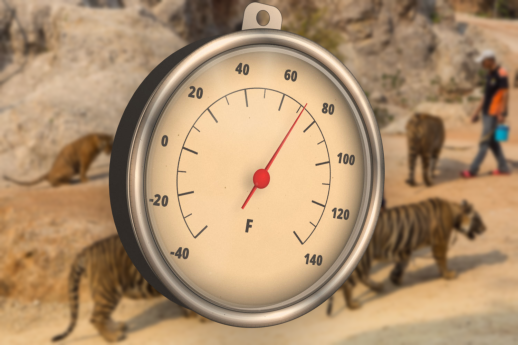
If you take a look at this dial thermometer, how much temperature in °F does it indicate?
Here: 70 °F
